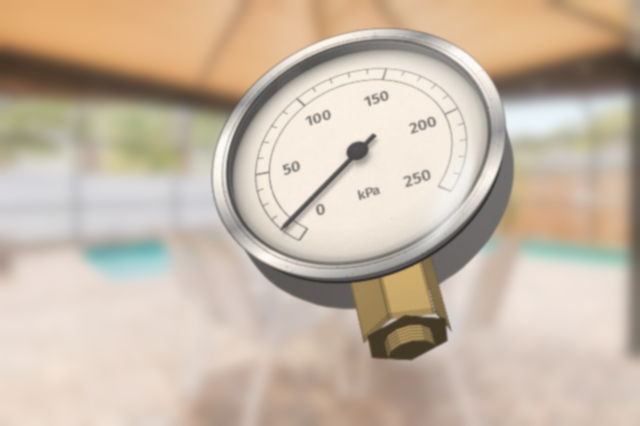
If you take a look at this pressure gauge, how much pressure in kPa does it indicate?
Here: 10 kPa
